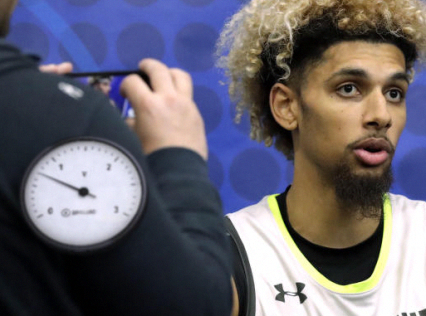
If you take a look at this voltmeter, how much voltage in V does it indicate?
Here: 0.7 V
